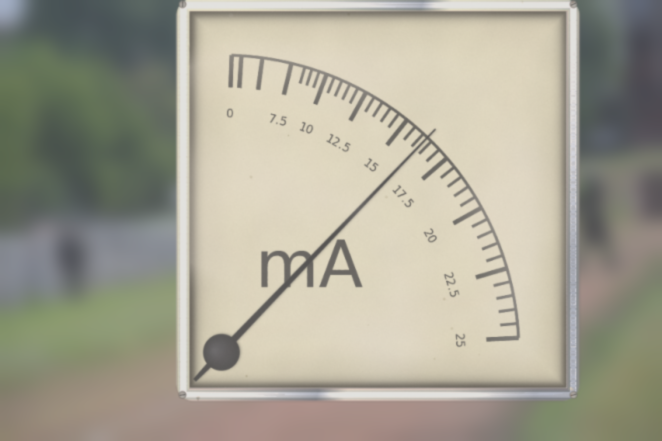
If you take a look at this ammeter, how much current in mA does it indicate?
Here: 16.25 mA
